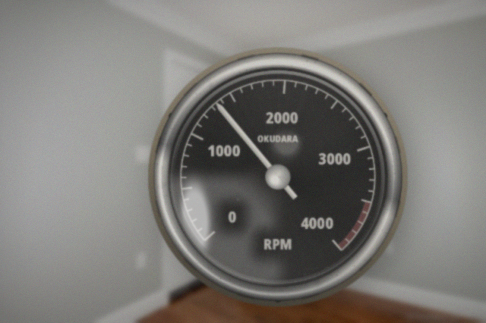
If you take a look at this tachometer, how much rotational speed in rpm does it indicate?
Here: 1350 rpm
